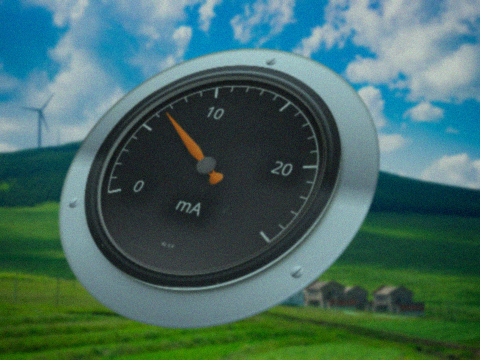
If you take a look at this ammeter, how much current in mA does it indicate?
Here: 6.5 mA
